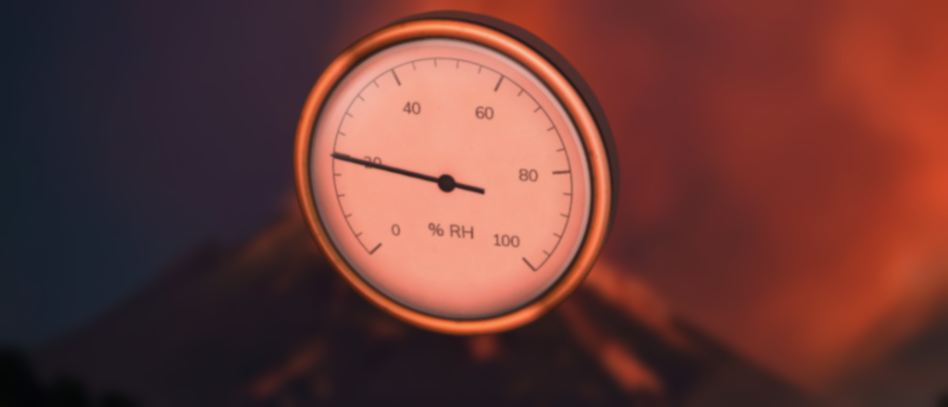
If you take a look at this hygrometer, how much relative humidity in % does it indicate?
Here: 20 %
